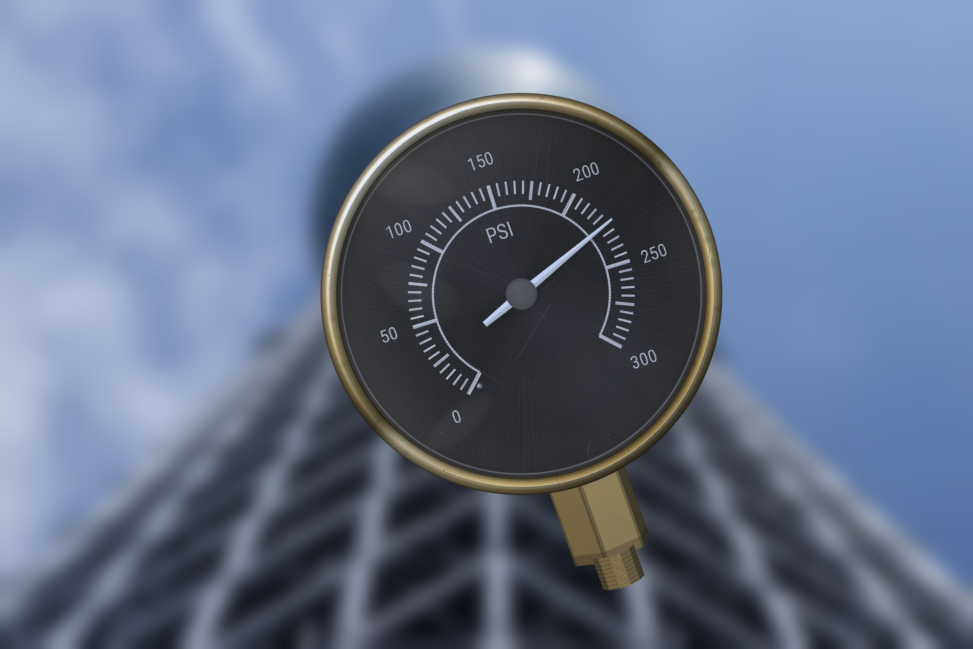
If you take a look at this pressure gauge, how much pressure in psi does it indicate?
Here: 225 psi
